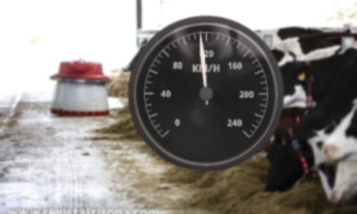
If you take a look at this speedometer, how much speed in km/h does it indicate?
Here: 115 km/h
